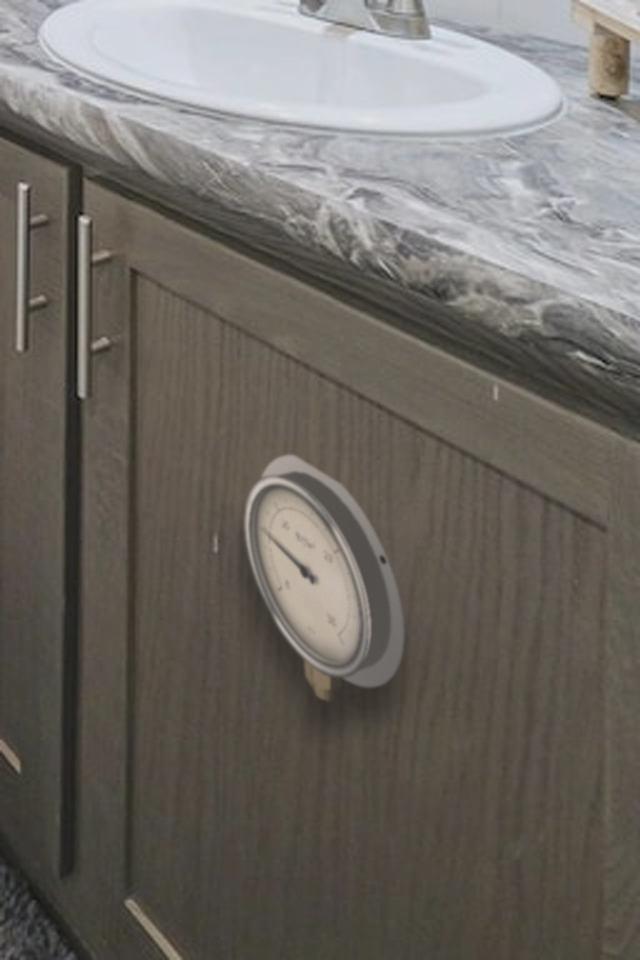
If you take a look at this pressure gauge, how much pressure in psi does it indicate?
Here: 6 psi
